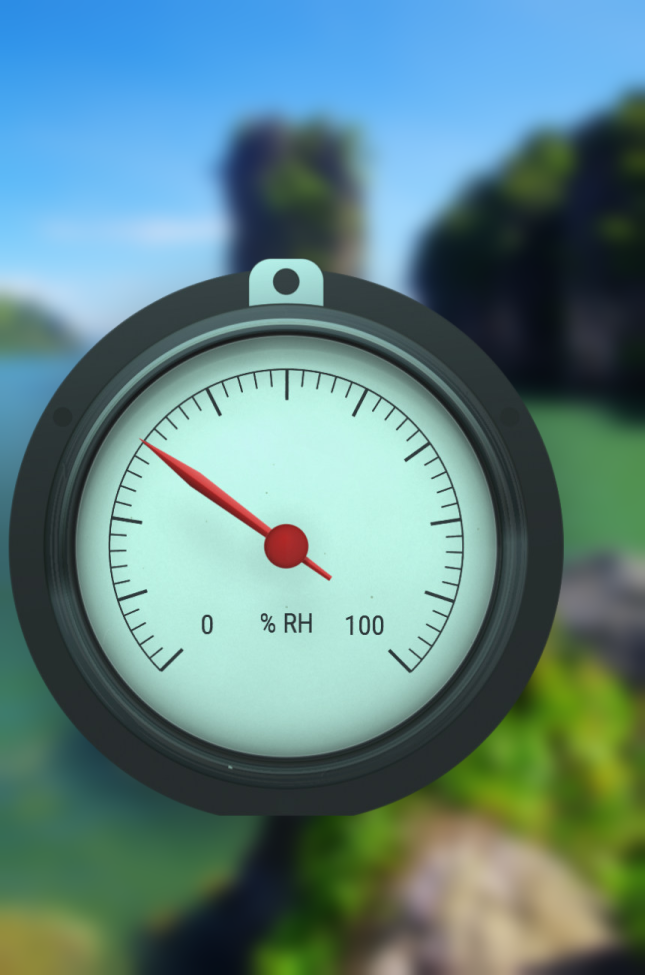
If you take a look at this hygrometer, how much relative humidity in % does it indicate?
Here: 30 %
